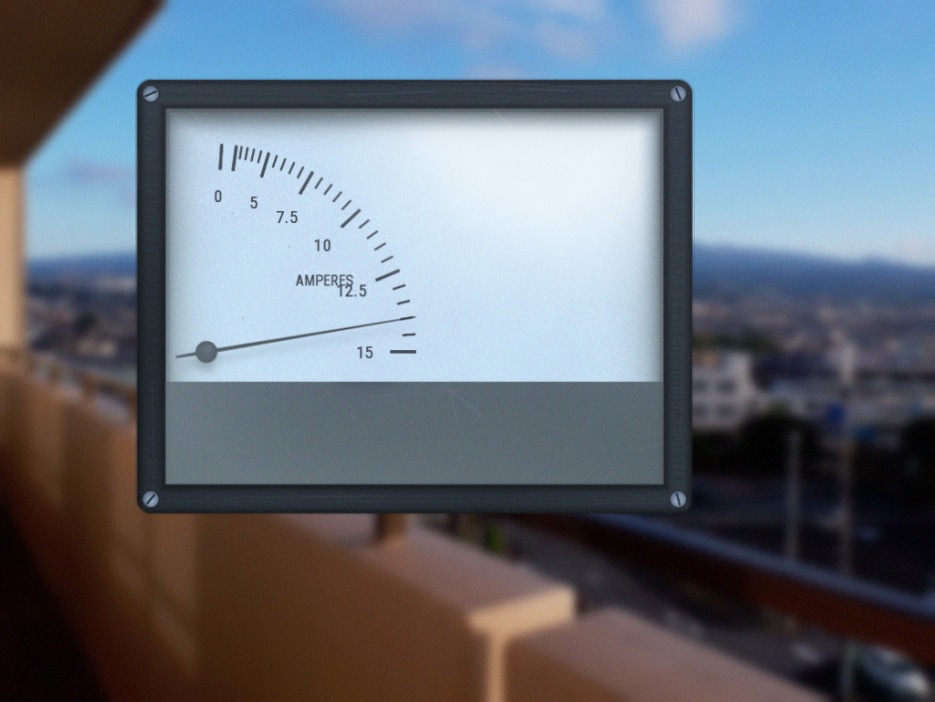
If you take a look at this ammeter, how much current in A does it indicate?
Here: 14 A
